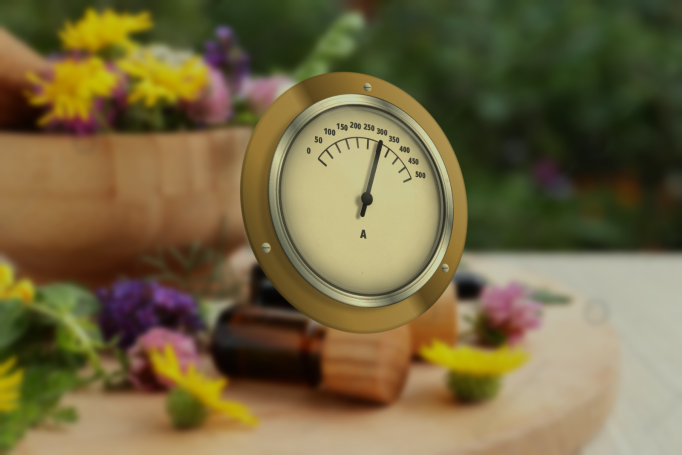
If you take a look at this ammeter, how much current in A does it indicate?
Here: 300 A
